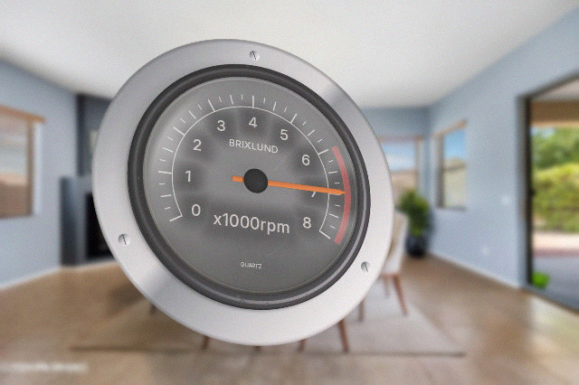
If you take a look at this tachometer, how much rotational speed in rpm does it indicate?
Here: 7000 rpm
